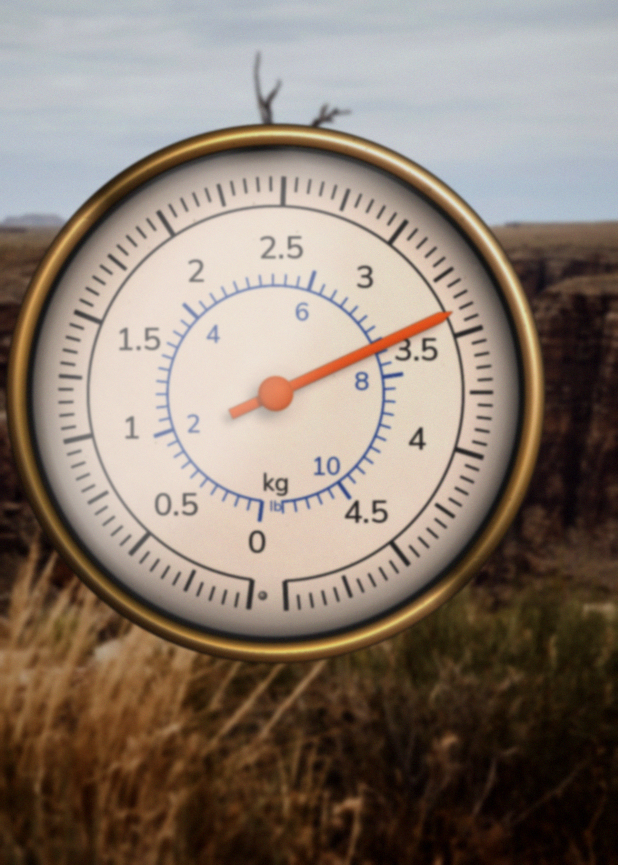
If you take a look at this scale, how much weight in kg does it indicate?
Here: 3.4 kg
